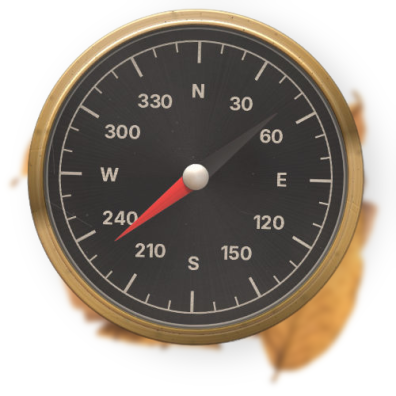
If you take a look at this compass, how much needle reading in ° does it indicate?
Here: 230 °
